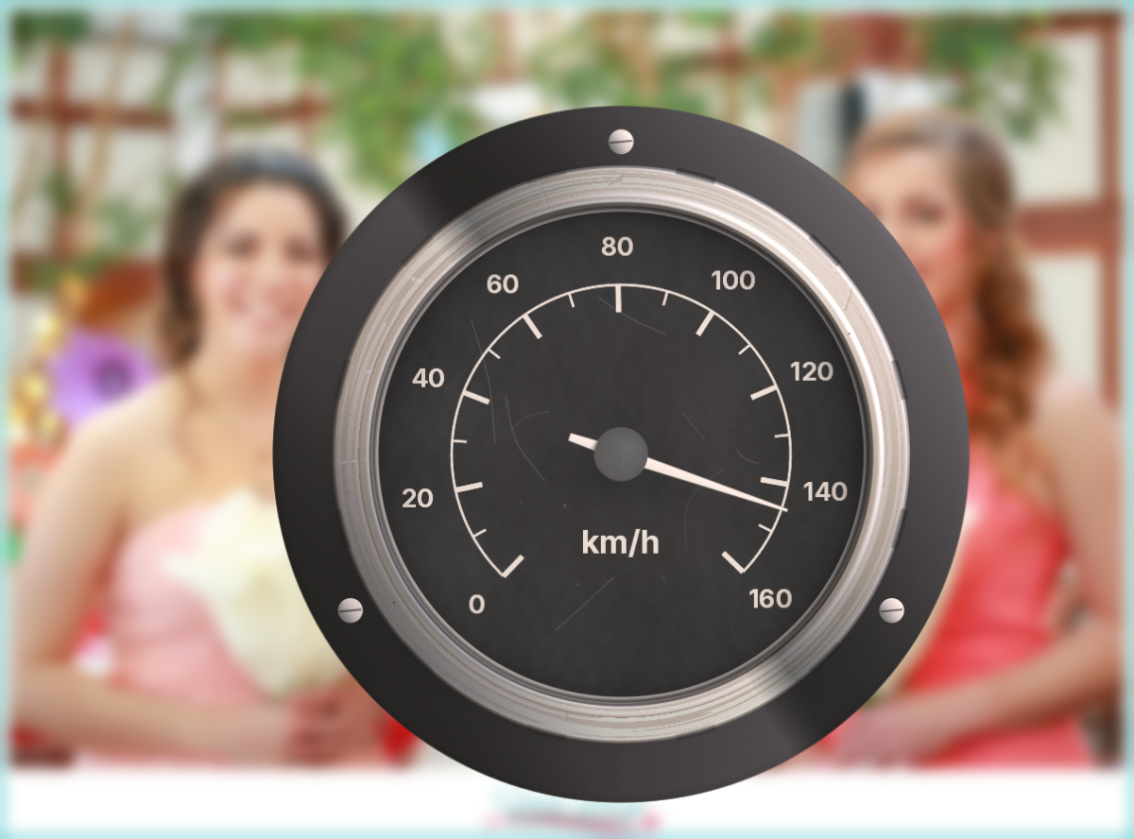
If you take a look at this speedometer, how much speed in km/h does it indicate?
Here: 145 km/h
